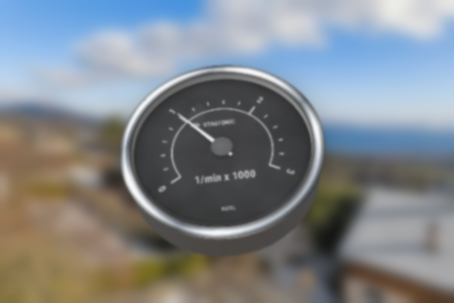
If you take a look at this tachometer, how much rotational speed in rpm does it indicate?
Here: 1000 rpm
